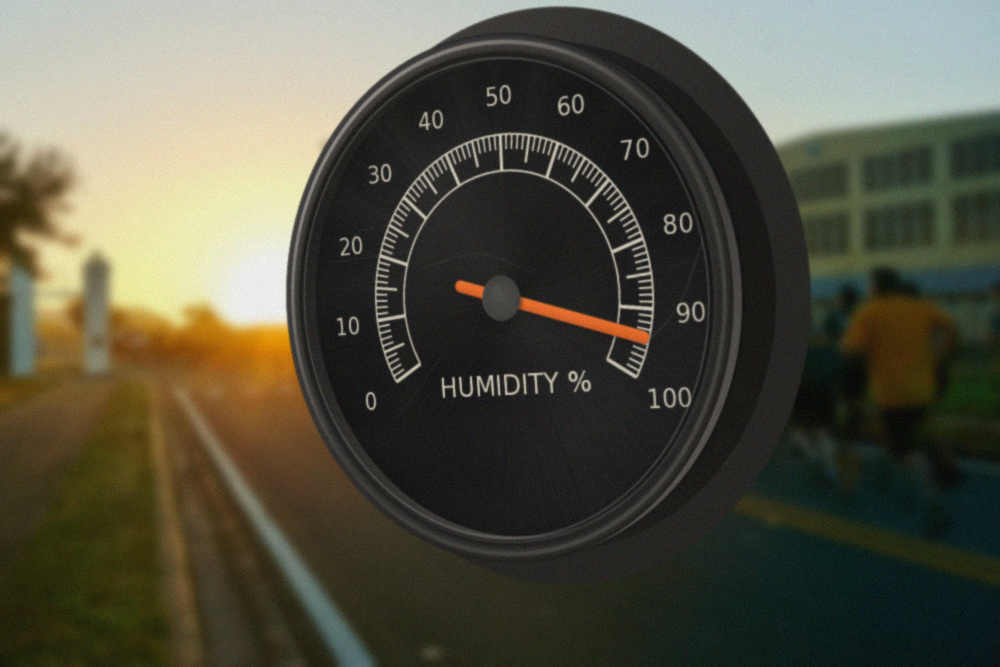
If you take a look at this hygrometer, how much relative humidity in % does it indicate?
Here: 94 %
